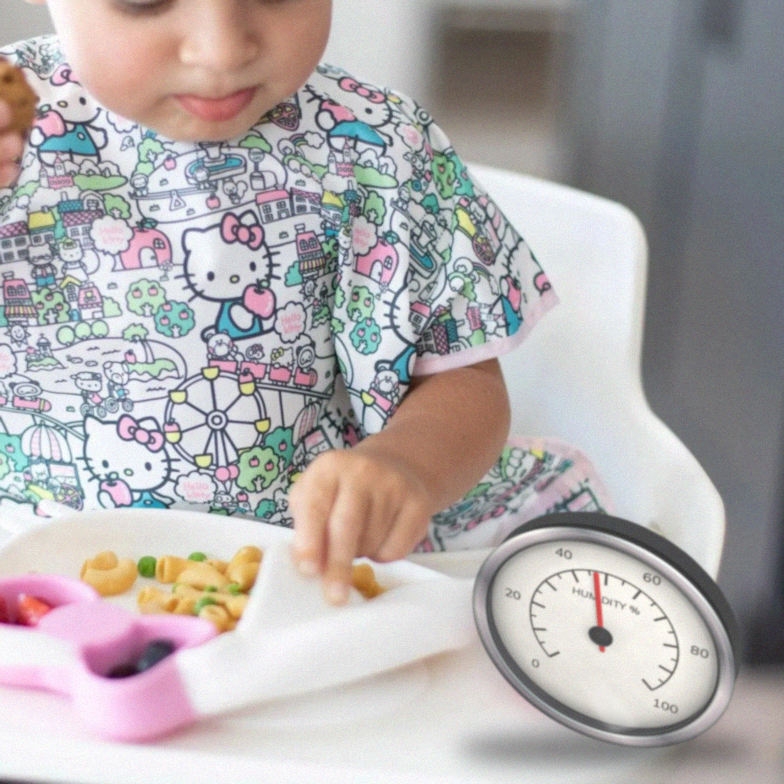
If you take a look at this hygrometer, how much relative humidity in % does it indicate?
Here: 47.5 %
